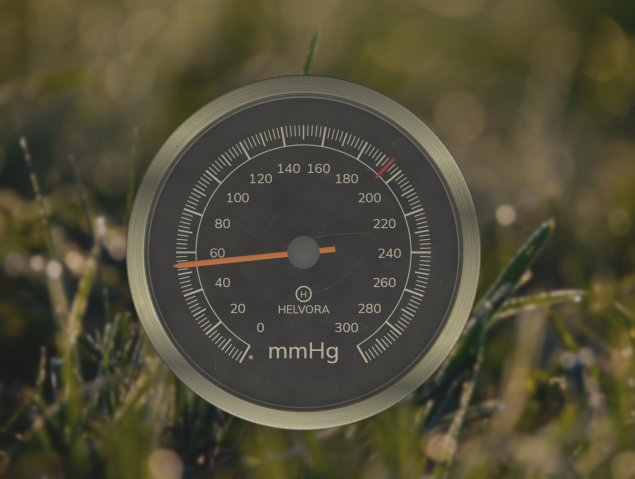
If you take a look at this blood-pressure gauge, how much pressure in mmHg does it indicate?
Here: 54 mmHg
